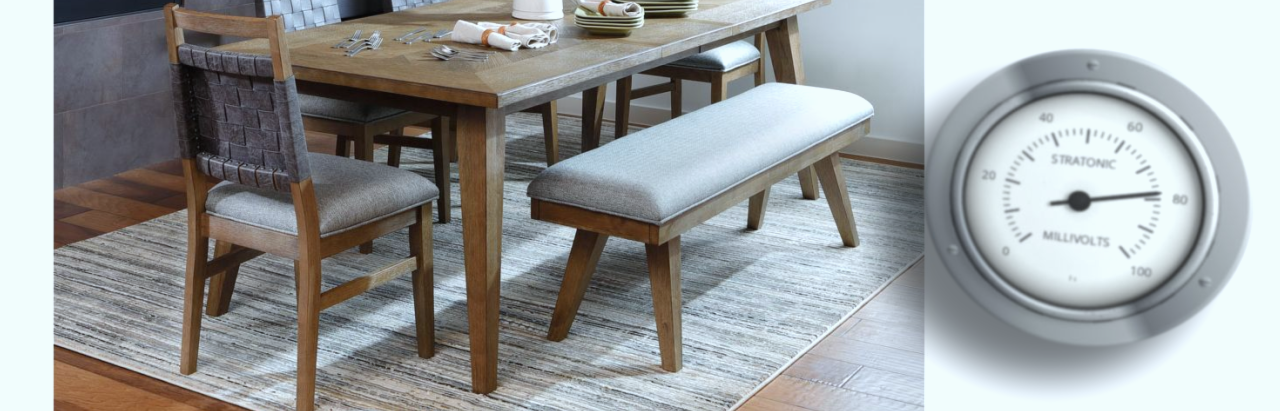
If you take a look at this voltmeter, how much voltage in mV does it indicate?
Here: 78 mV
